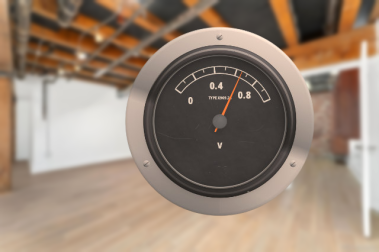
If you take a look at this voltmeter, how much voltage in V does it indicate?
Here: 0.65 V
